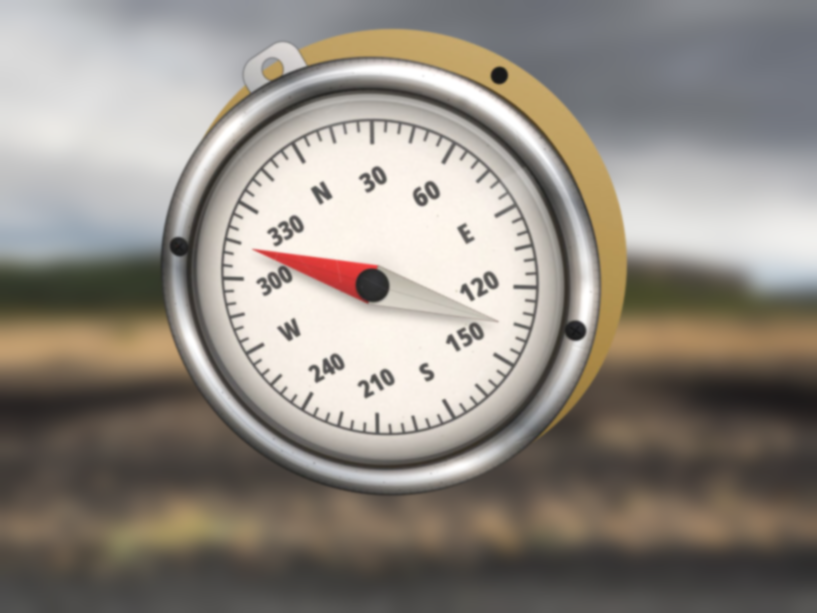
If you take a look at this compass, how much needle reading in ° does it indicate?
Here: 315 °
